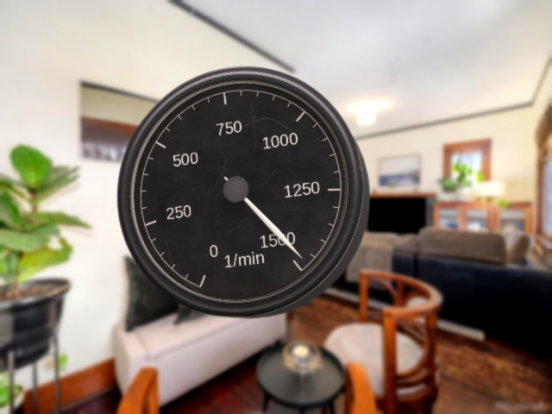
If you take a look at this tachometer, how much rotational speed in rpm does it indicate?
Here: 1475 rpm
